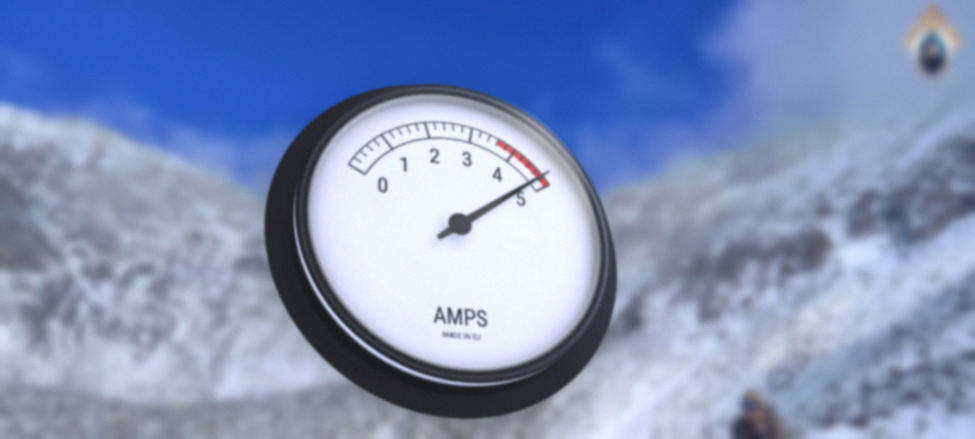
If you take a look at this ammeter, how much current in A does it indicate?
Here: 4.8 A
